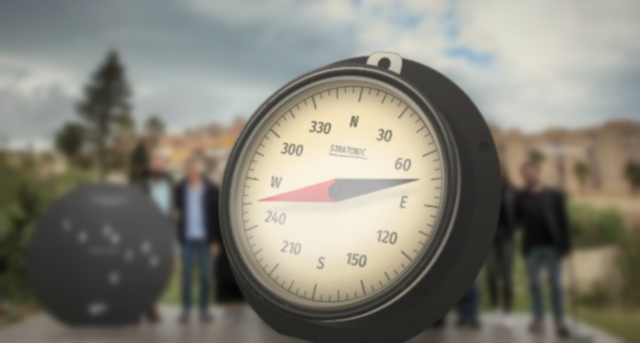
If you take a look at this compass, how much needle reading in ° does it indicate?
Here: 255 °
